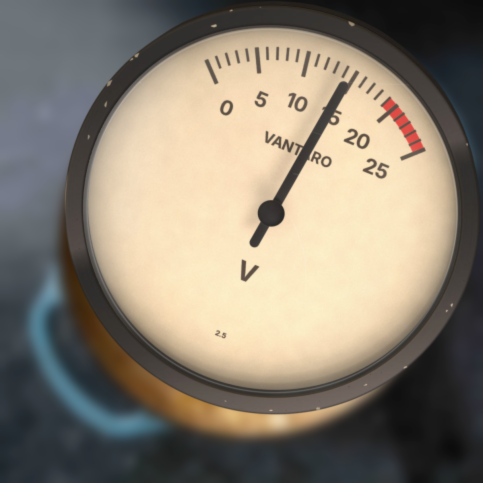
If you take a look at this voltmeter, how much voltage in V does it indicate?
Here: 14.5 V
